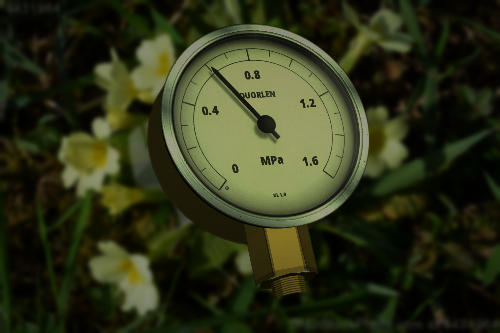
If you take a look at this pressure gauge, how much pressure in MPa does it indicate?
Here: 0.6 MPa
